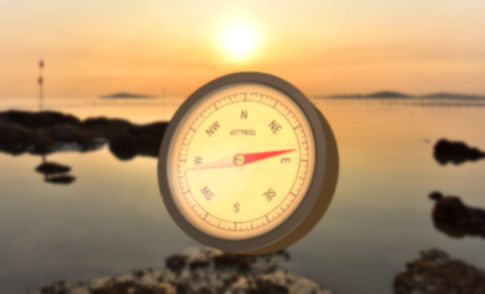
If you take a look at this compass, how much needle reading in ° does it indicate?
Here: 80 °
